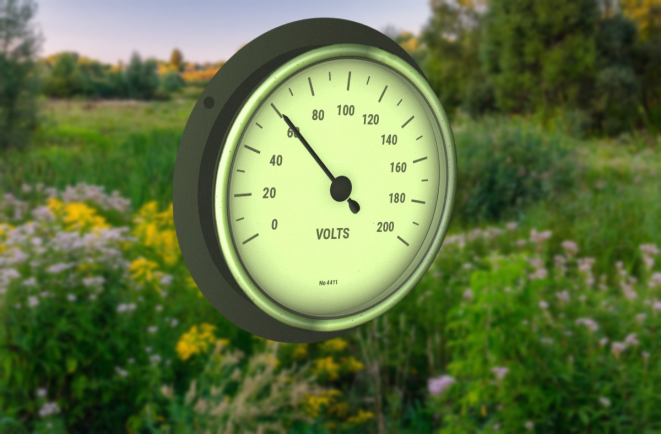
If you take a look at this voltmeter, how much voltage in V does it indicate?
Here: 60 V
